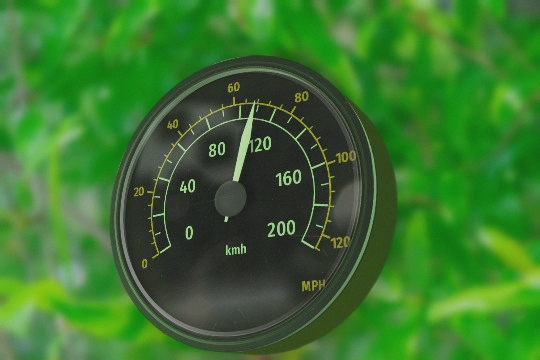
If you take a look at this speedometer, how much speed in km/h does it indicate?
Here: 110 km/h
